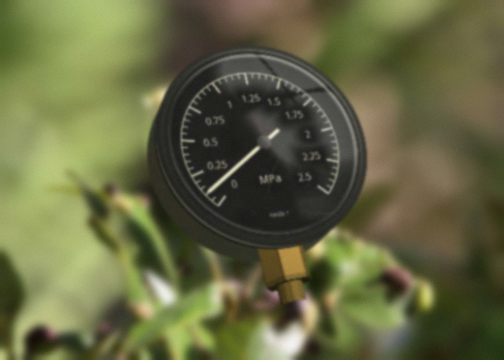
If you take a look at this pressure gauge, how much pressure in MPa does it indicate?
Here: 0.1 MPa
